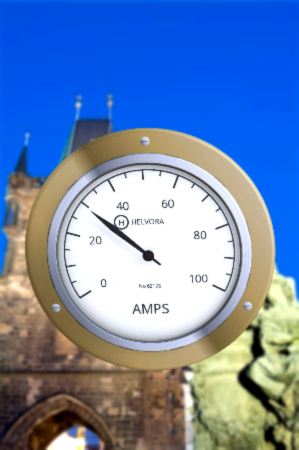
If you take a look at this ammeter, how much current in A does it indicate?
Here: 30 A
